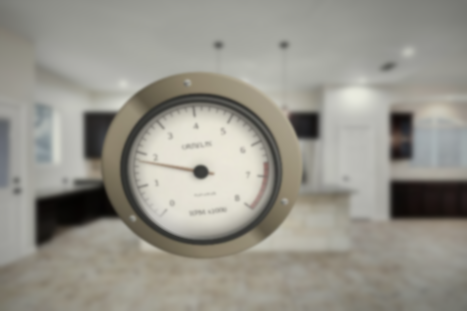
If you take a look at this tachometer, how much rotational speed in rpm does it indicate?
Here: 1800 rpm
